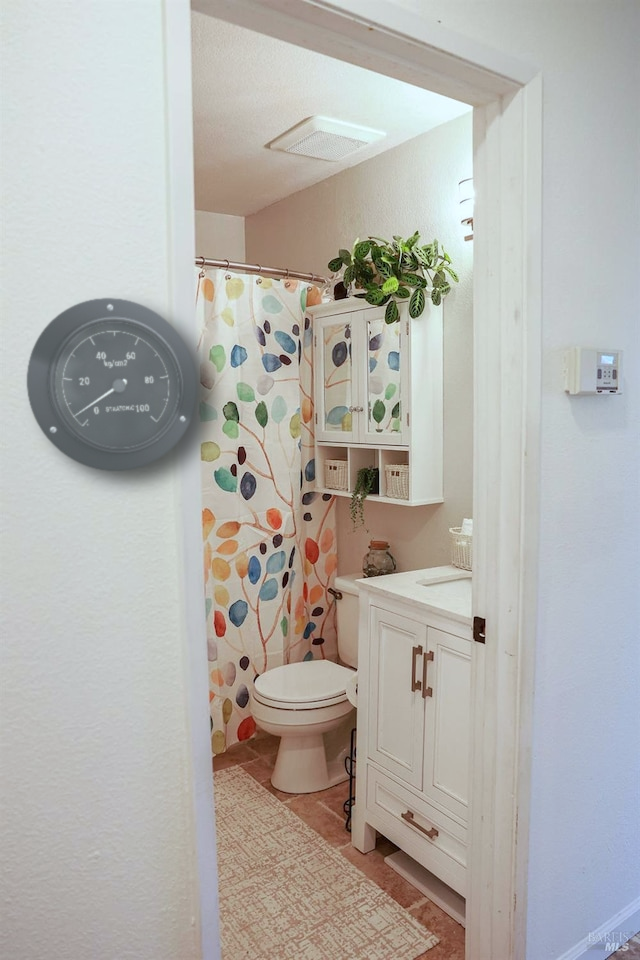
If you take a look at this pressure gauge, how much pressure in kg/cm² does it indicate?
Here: 5 kg/cm²
